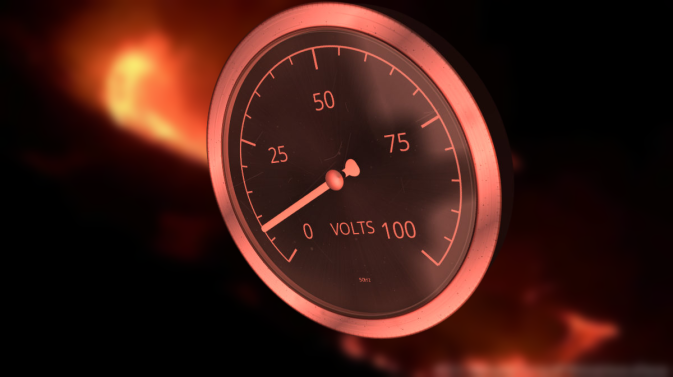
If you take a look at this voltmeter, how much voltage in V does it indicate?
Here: 7.5 V
